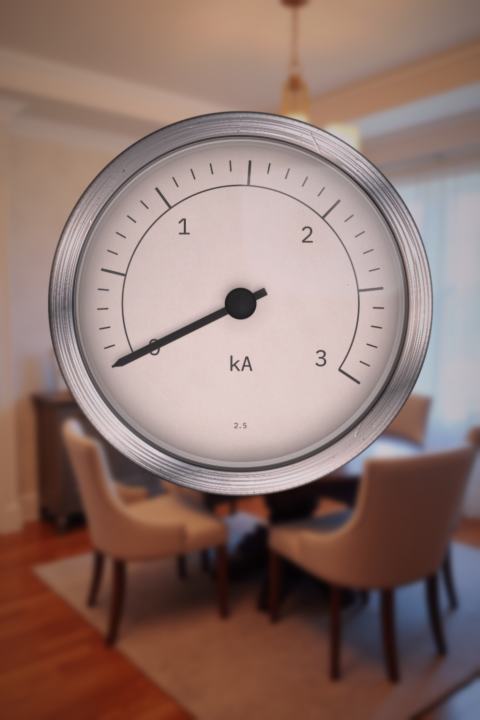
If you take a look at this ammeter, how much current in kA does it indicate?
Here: 0 kA
